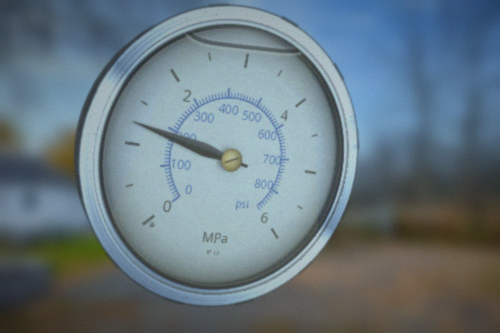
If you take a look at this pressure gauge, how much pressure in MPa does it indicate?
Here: 1.25 MPa
